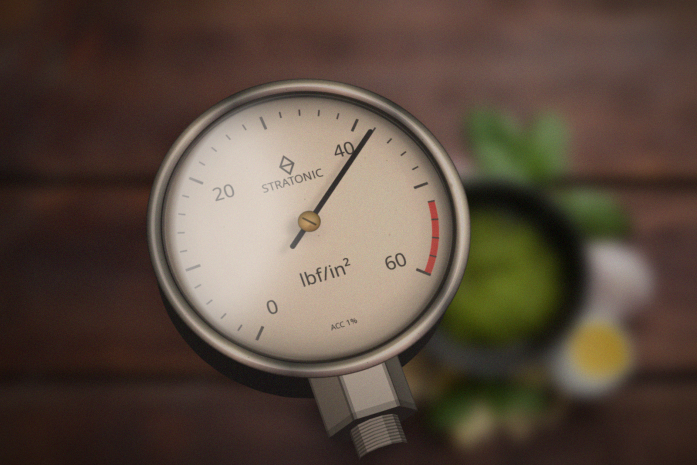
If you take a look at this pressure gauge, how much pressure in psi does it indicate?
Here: 42 psi
